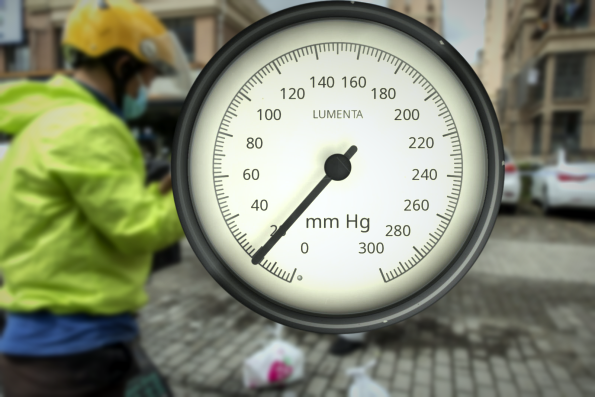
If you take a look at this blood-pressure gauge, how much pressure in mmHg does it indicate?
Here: 18 mmHg
